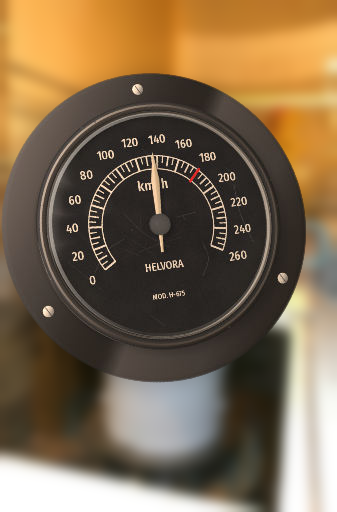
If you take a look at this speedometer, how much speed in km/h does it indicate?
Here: 135 km/h
